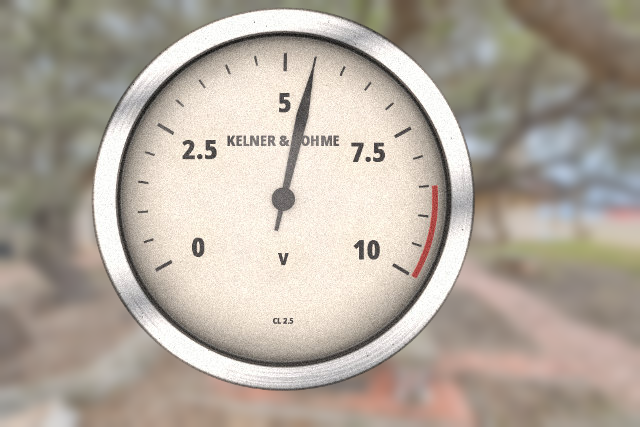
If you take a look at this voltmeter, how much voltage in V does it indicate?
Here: 5.5 V
